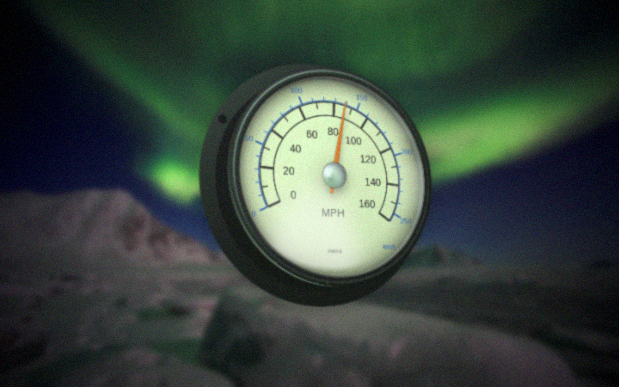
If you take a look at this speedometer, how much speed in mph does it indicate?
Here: 85 mph
